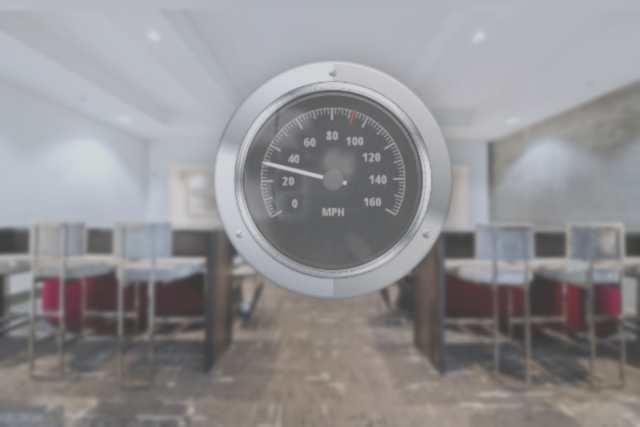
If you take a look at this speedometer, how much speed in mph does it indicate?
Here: 30 mph
